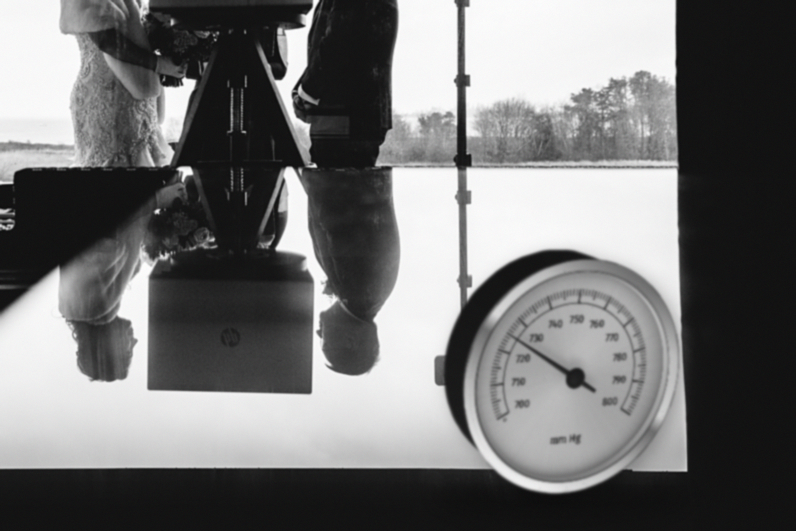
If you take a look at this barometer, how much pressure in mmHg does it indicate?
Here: 725 mmHg
